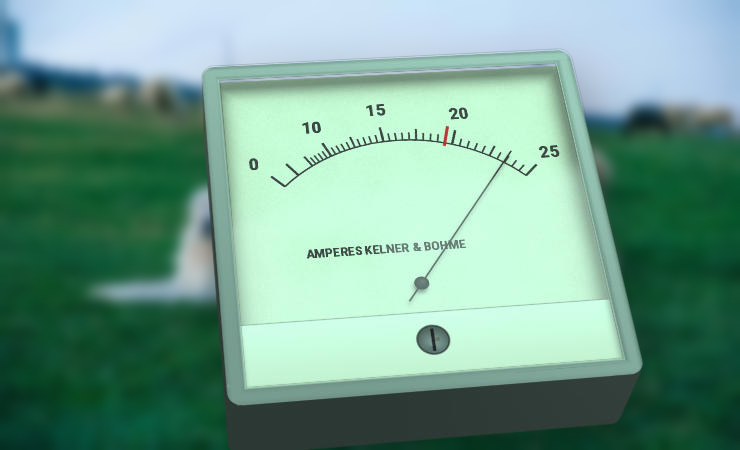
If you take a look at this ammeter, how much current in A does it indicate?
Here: 23.5 A
